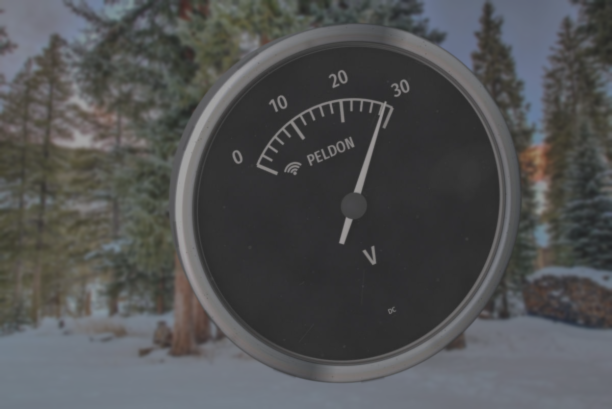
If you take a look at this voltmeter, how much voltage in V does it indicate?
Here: 28 V
